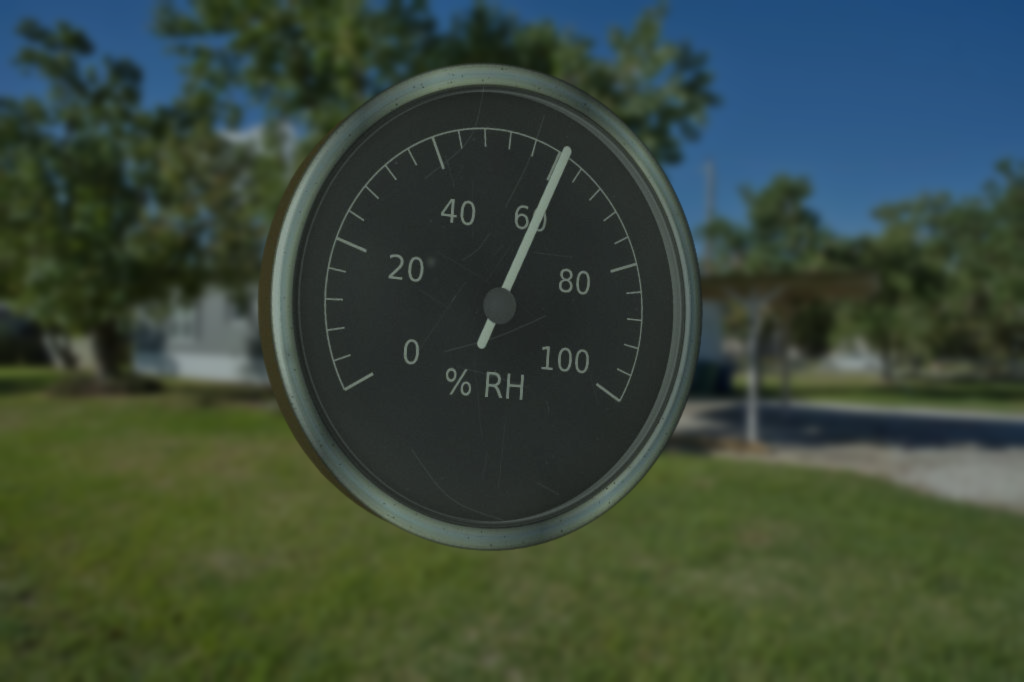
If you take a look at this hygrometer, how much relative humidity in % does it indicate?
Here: 60 %
